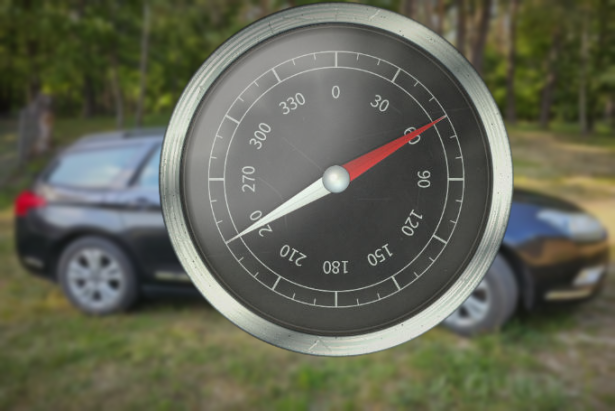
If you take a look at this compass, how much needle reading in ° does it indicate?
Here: 60 °
